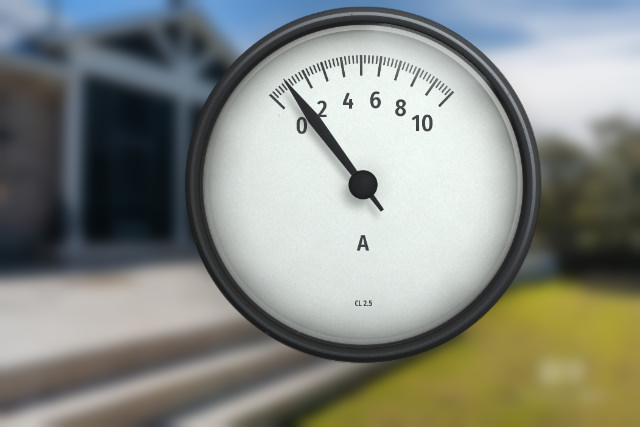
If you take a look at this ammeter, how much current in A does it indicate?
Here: 1 A
